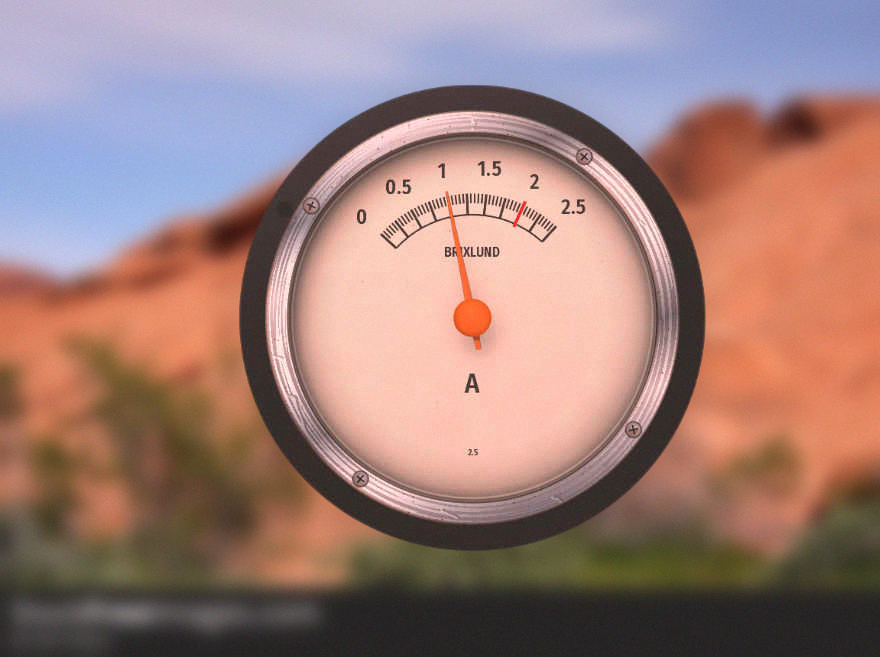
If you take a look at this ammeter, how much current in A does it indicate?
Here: 1 A
